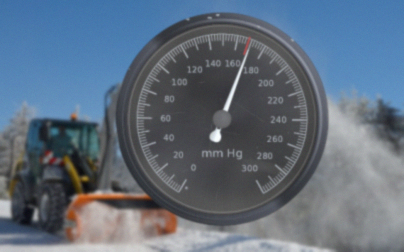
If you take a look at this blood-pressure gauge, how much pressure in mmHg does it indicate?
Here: 170 mmHg
